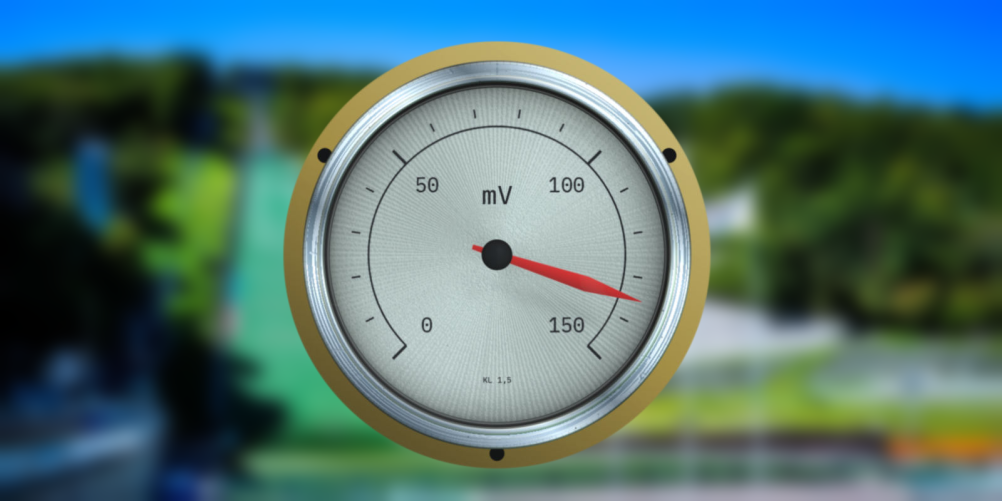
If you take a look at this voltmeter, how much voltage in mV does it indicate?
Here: 135 mV
